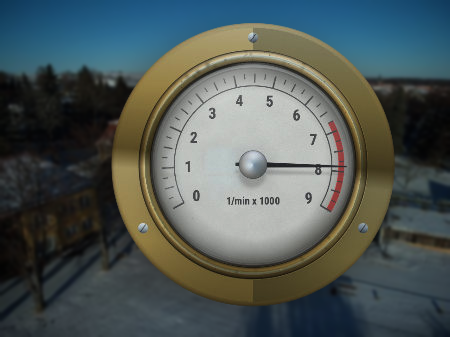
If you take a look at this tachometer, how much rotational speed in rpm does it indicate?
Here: 7875 rpm
